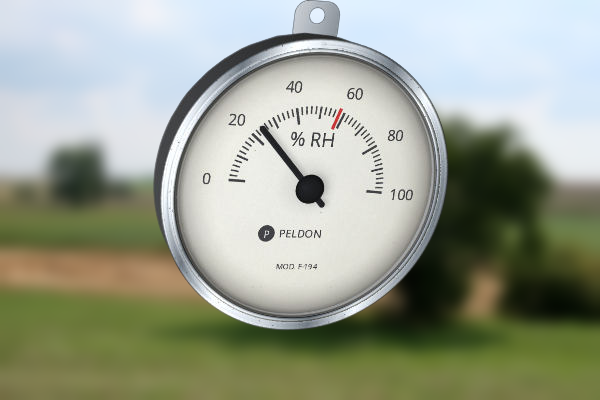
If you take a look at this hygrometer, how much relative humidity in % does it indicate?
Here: 24 %
